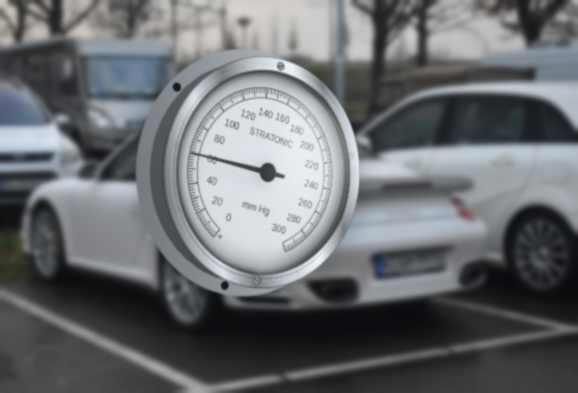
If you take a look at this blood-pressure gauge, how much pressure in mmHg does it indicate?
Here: 60 mmHg
